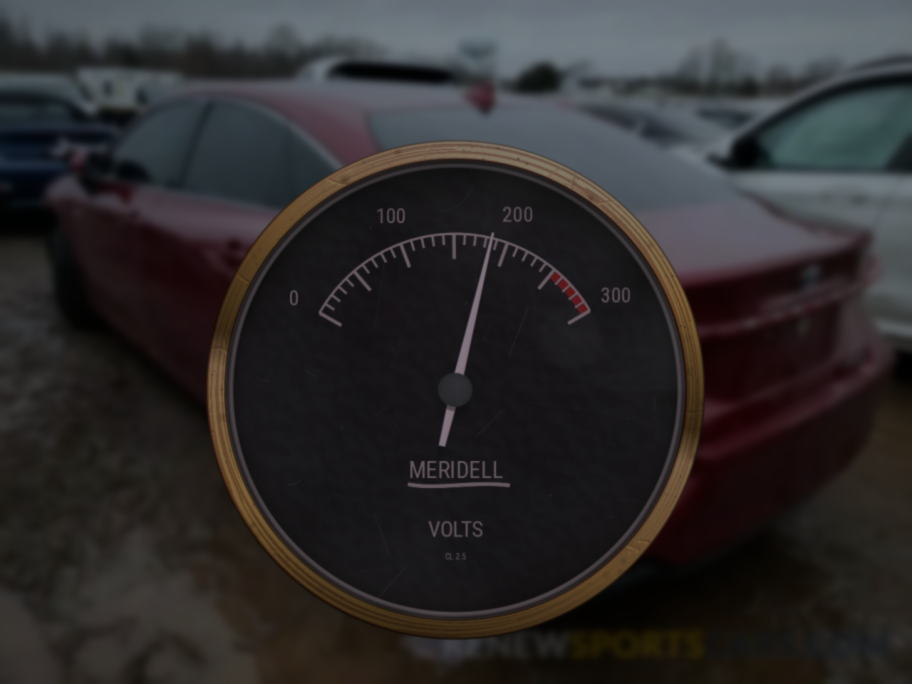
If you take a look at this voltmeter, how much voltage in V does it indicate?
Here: 185 V
